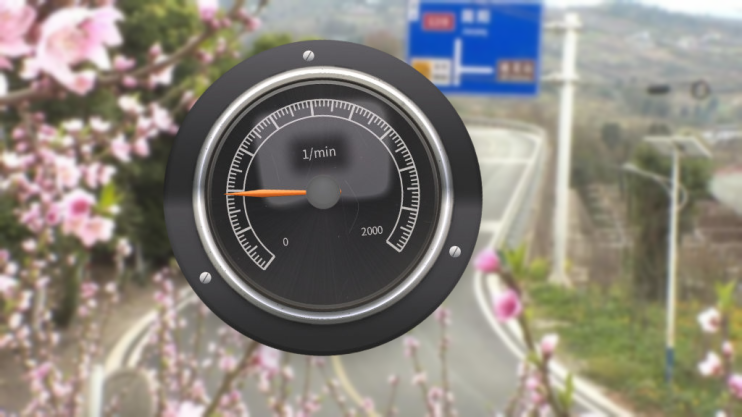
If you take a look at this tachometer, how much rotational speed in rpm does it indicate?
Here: 380 rpm
